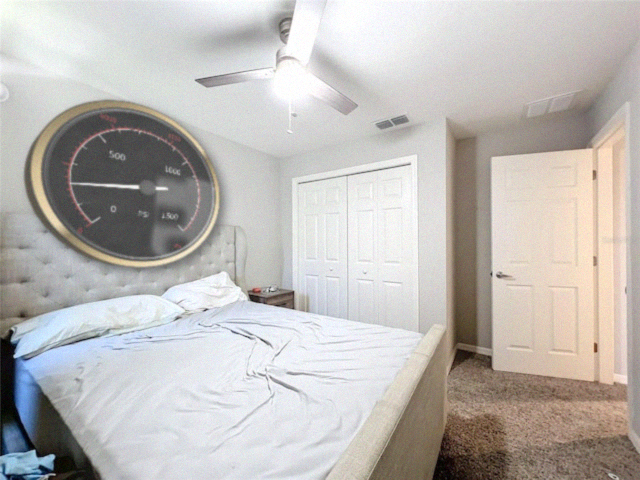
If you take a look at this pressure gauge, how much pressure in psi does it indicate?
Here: 200 psi
